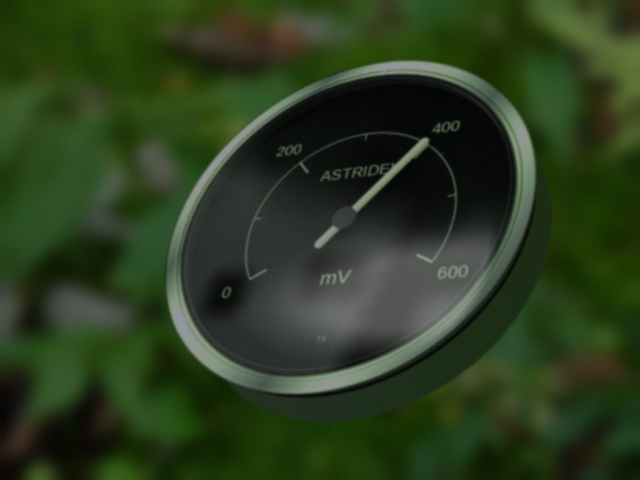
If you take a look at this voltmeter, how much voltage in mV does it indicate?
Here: 400 mV
